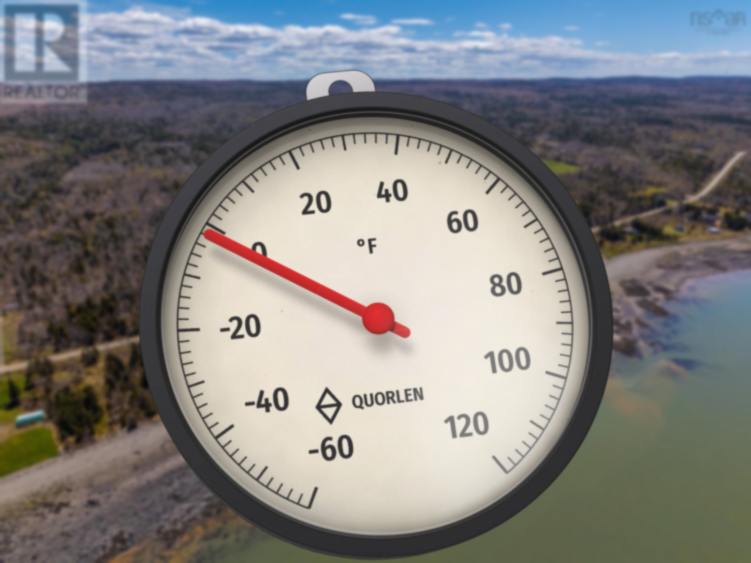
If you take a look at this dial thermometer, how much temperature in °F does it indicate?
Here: -2 °F
